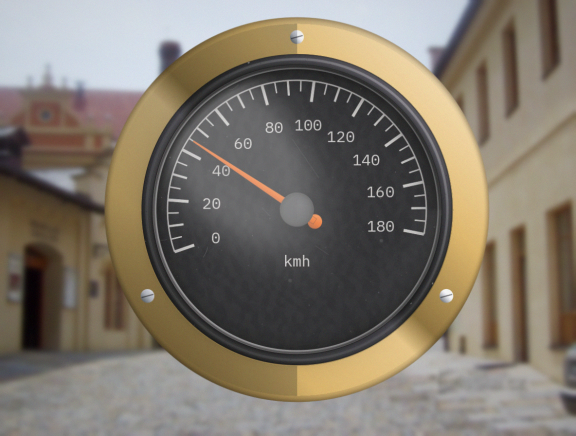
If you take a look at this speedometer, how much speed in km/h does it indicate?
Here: 45 km/h
